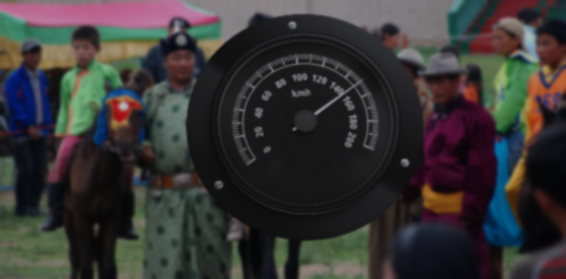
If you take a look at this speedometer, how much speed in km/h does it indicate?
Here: 150 km/h
